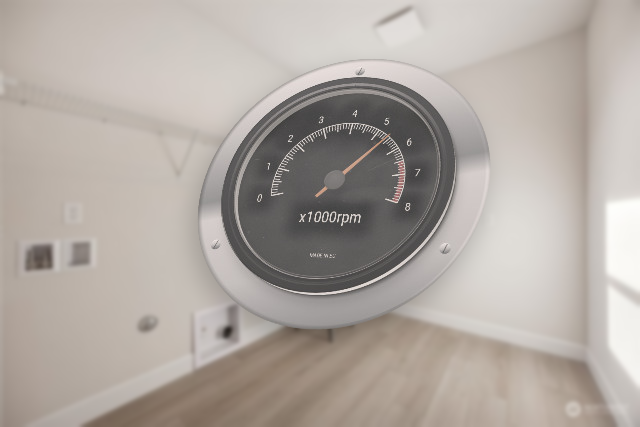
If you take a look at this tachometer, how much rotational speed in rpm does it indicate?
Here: 5500 rpm
